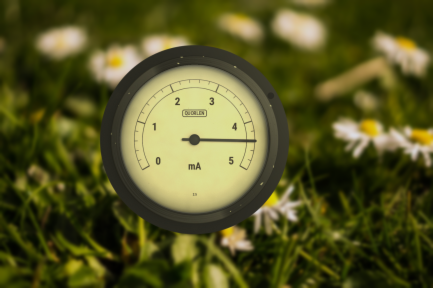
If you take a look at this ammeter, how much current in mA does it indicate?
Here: 4.4 mA
